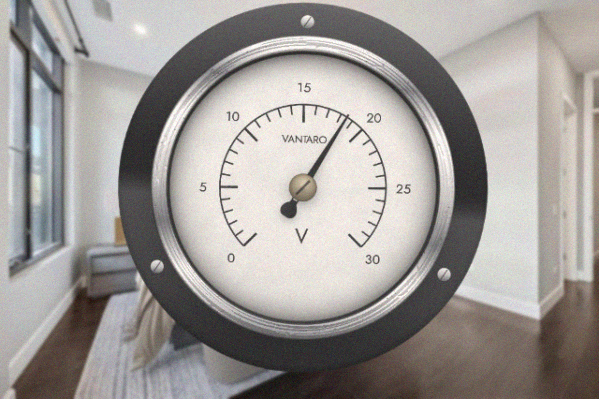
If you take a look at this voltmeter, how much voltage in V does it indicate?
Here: 18.5 V
